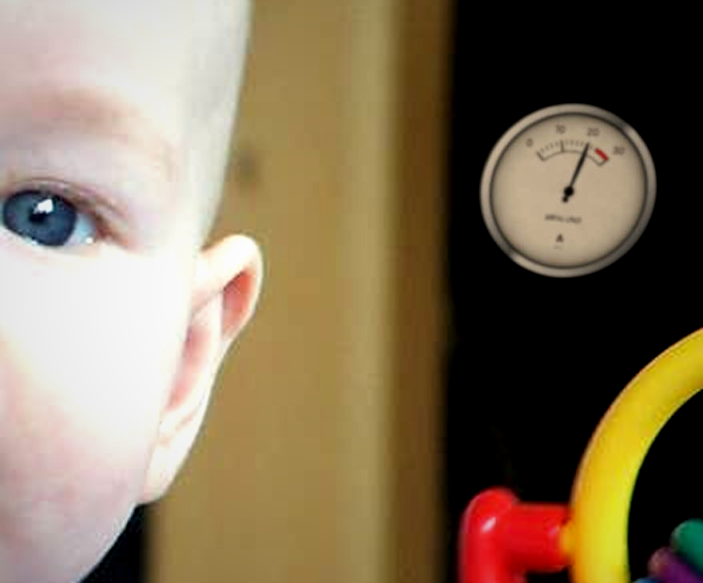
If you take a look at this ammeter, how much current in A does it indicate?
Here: 20 A
